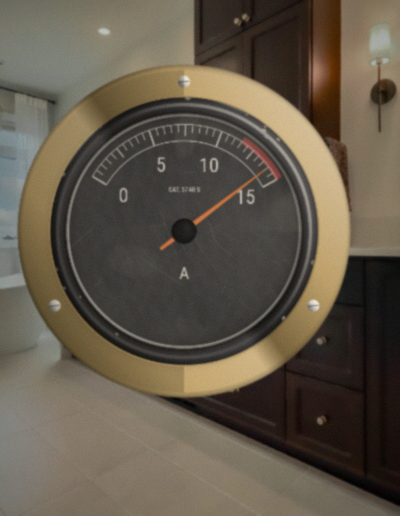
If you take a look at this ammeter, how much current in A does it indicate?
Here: 14 A
